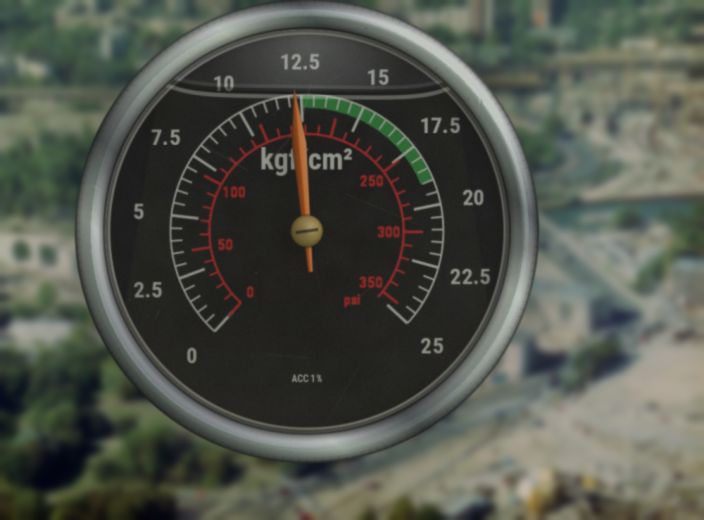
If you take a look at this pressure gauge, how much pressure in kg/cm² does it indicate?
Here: 12.25 kg/cm²
